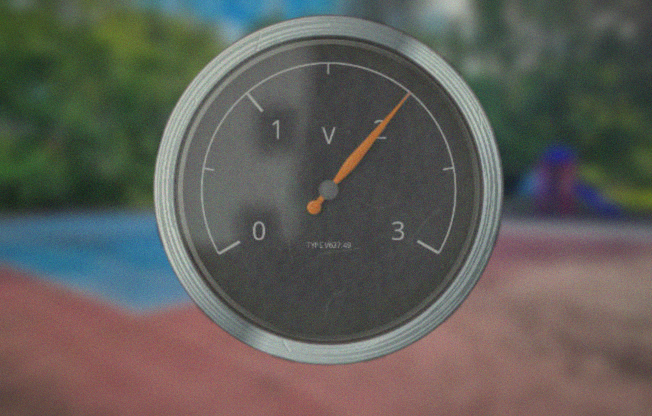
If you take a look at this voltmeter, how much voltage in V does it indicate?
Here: 2 V
